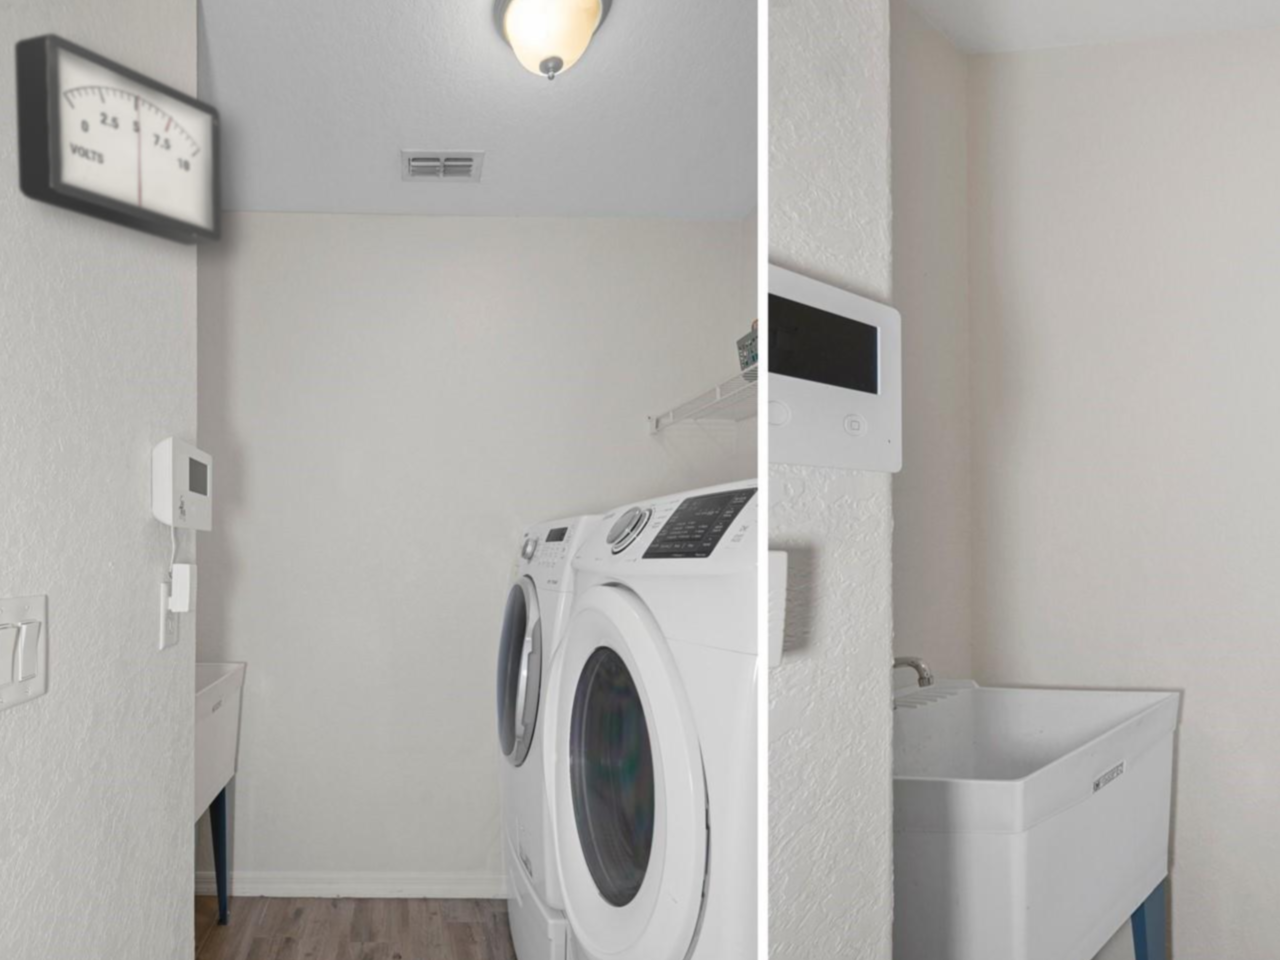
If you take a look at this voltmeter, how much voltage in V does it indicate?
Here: 5 V
